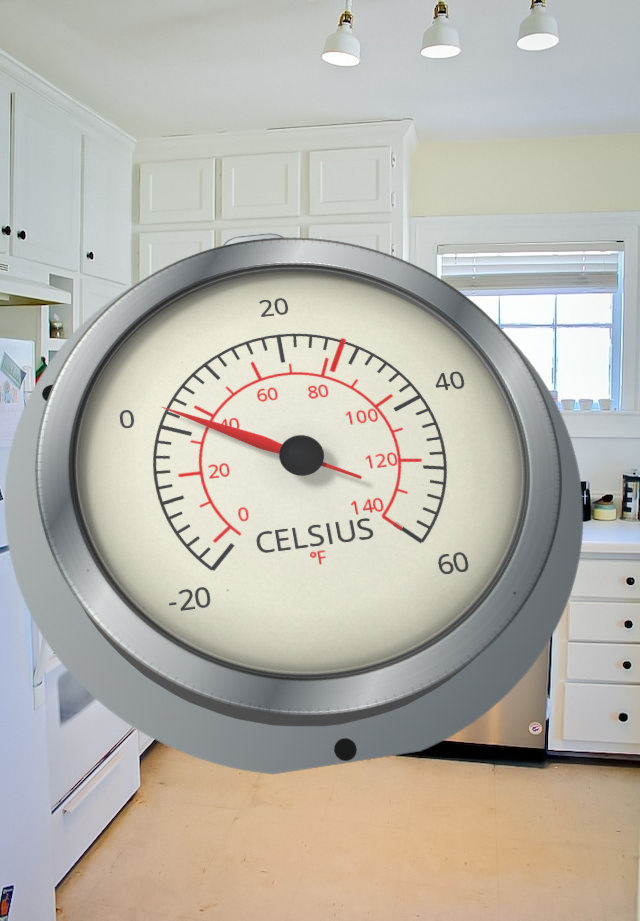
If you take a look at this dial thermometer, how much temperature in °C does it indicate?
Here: 2 °C
